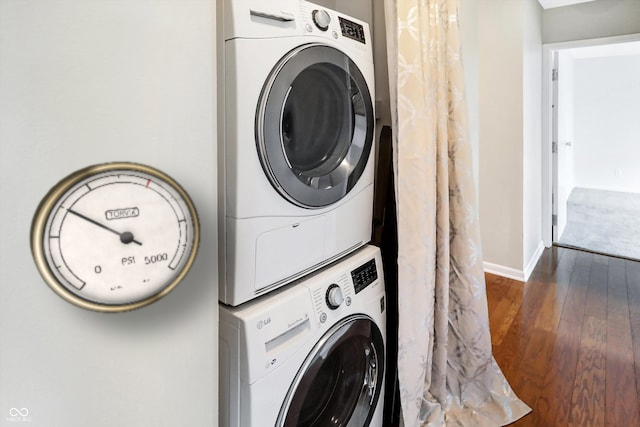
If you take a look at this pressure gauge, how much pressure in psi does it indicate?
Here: 1500 psi
